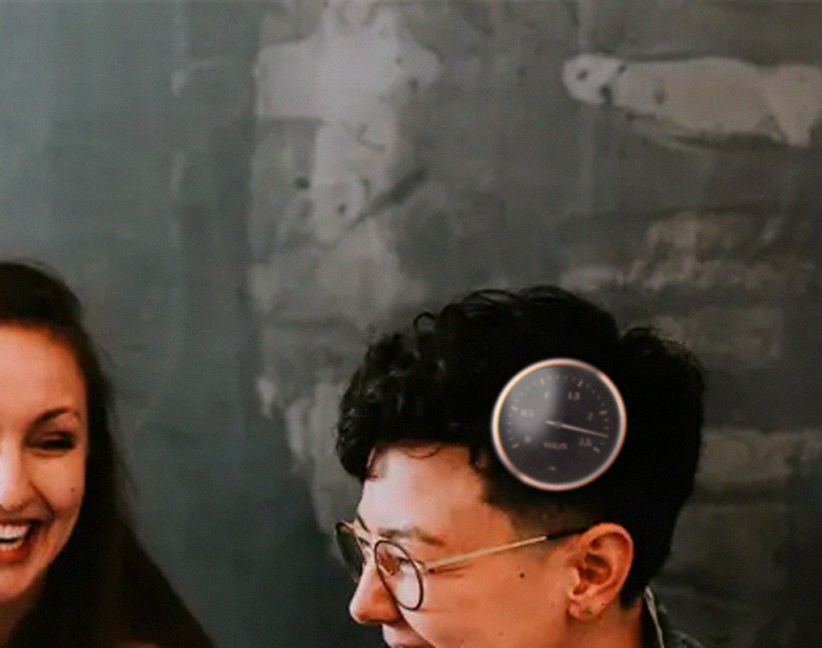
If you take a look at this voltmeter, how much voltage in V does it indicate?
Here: 2.3 V
